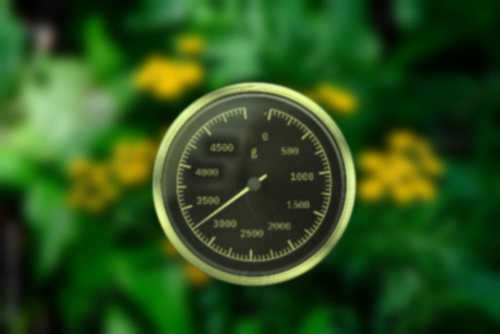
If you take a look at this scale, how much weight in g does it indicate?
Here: 3250 g
